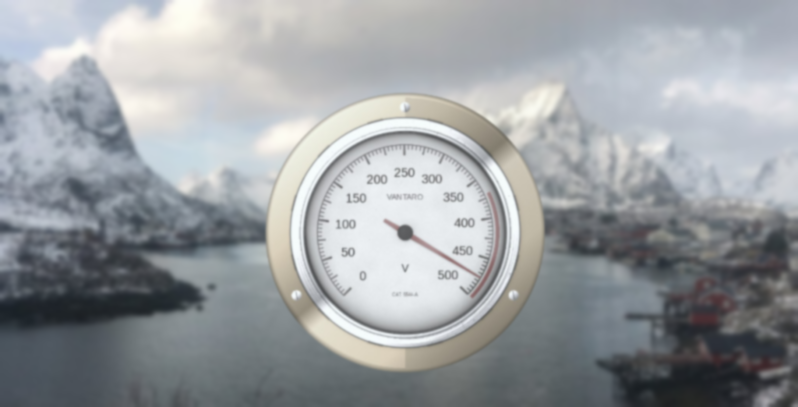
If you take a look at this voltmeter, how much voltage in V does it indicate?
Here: 475 V
